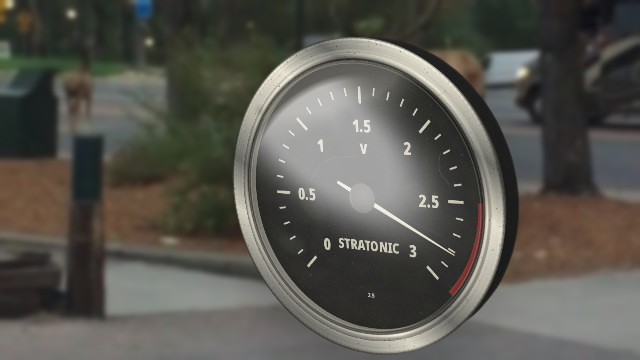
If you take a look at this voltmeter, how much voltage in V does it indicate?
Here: 2.8 V
